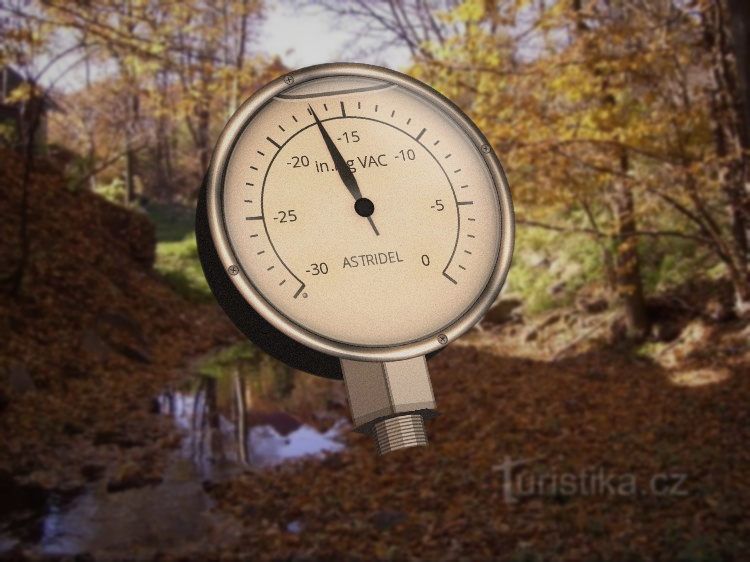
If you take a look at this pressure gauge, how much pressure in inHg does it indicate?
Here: -17 inHg
